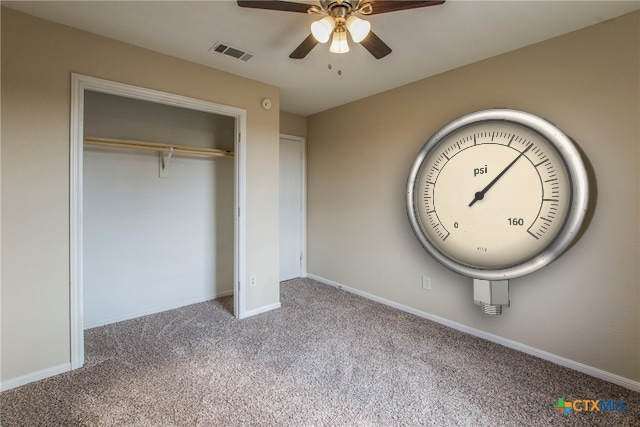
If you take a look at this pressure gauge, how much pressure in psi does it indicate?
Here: 110 psi
